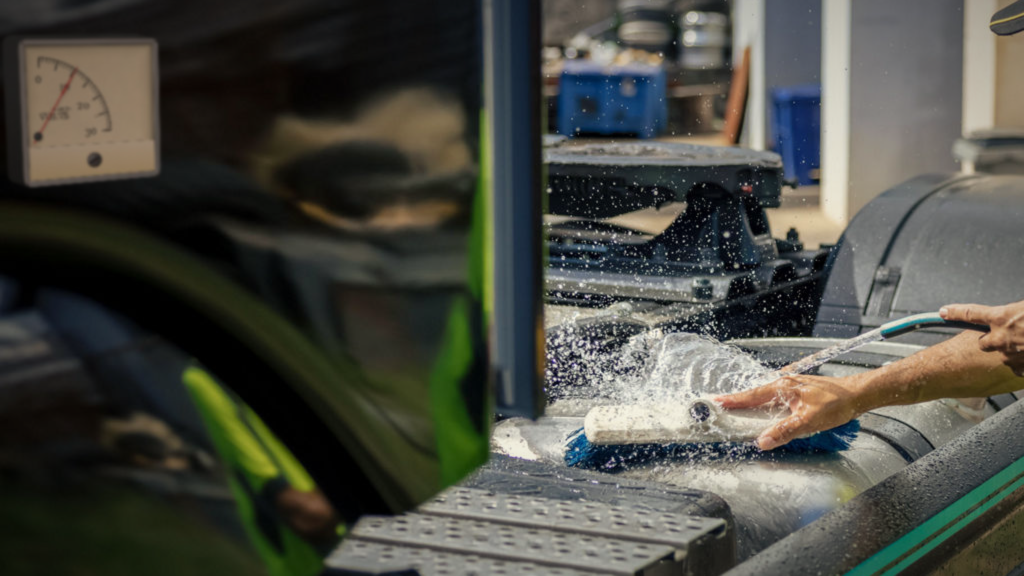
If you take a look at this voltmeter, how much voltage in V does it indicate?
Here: 10 V
